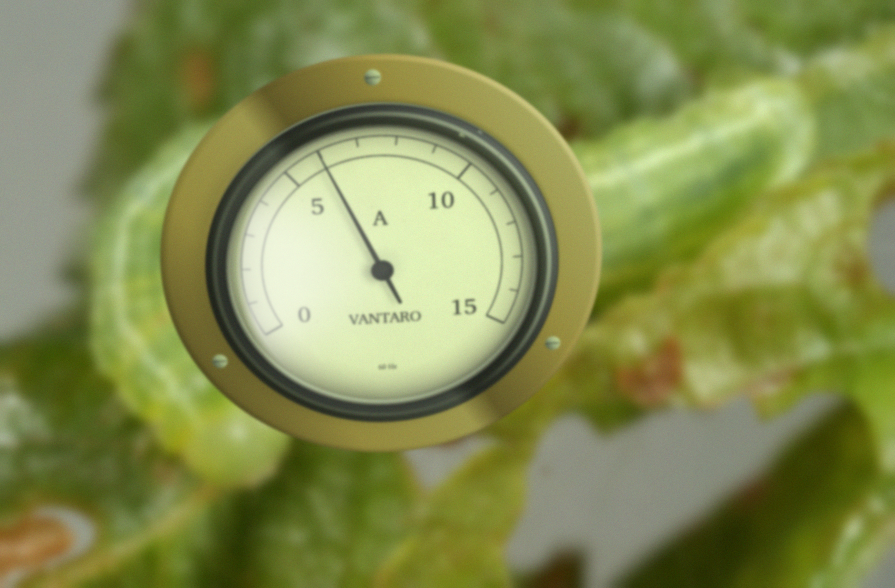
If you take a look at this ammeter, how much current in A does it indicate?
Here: 6 A
